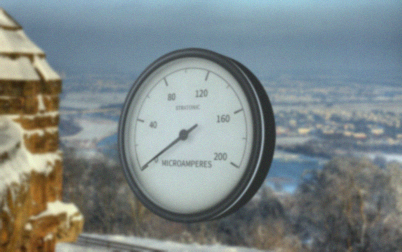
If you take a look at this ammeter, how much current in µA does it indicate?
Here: 0 µA
